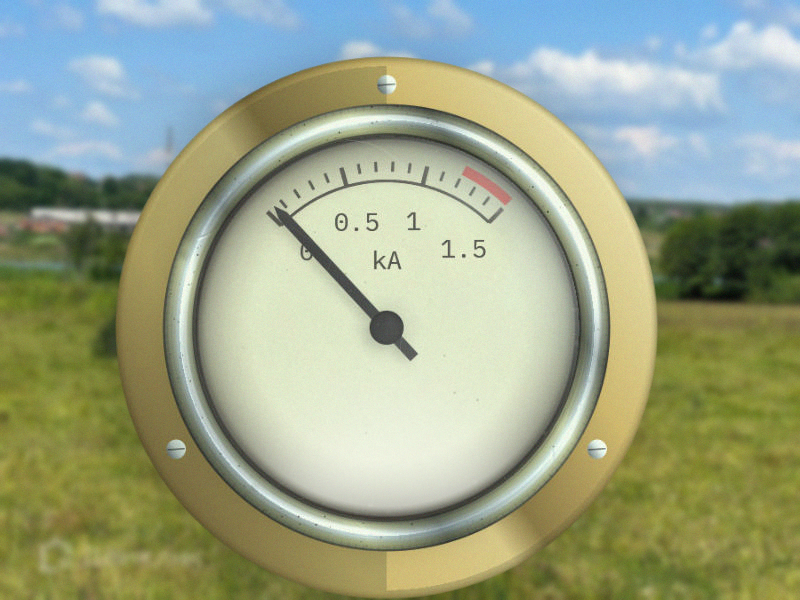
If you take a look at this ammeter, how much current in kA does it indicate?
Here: 0.05 kA
